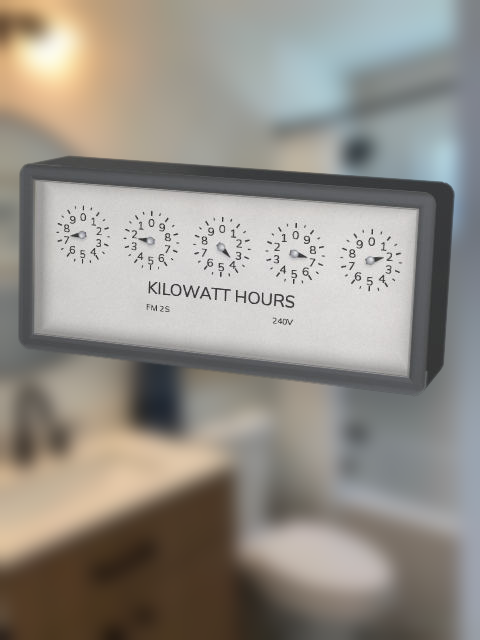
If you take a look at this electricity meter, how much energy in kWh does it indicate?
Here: 72372 kWh
